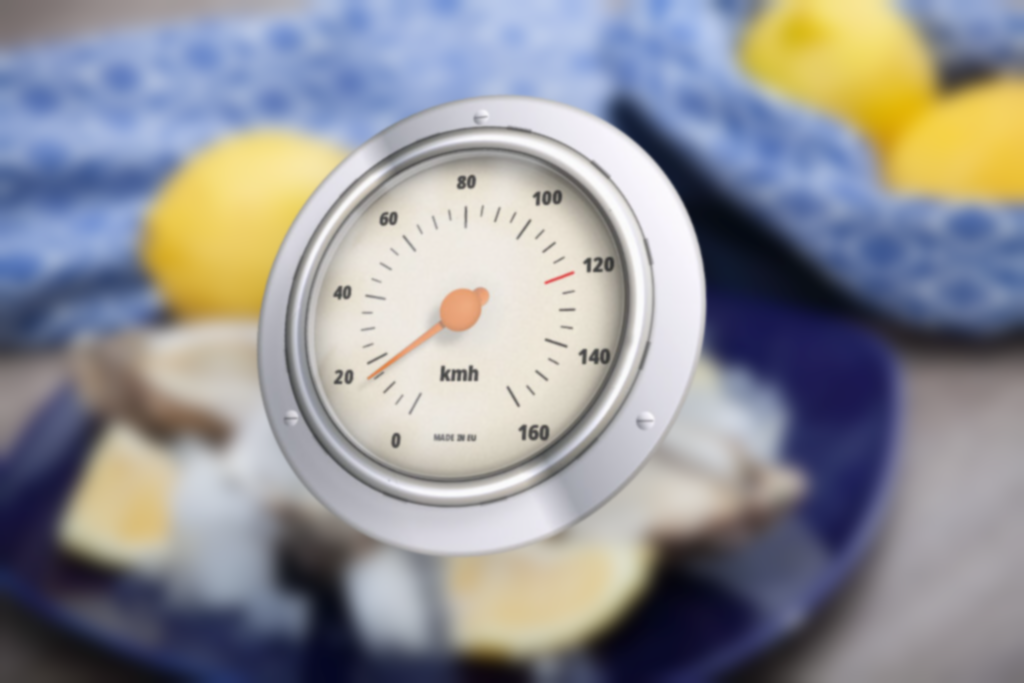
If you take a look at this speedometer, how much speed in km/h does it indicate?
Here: 15 km/h
